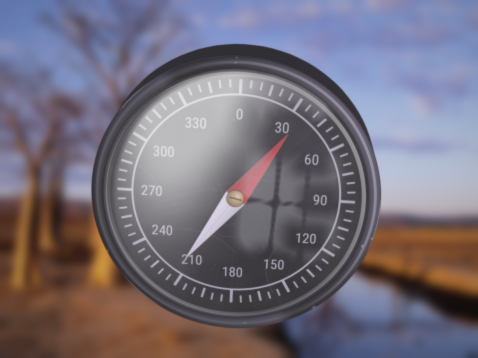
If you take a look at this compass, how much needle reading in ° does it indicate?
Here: 35 °
